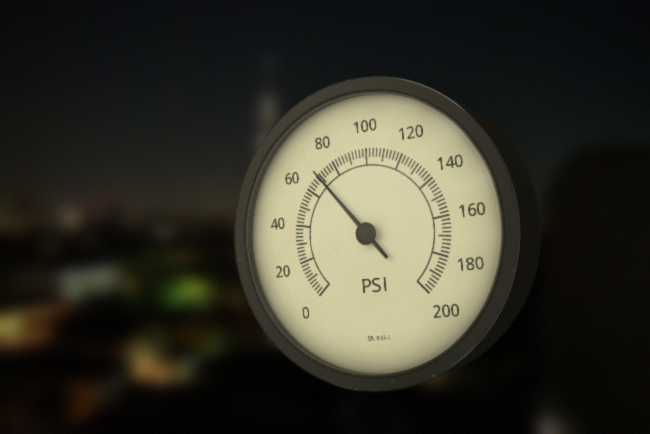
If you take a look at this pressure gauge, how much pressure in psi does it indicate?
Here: 70 psi
